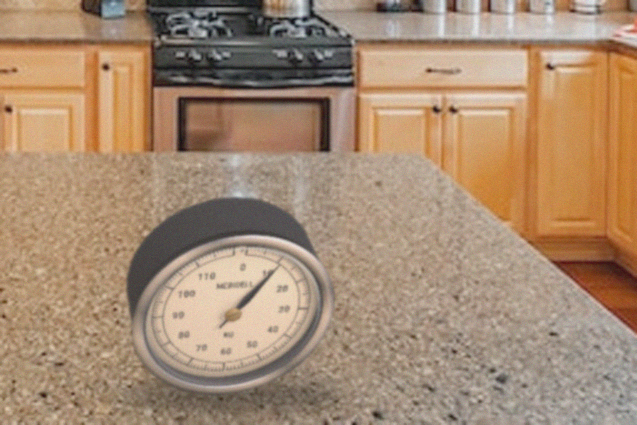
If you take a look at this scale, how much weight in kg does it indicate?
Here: 10 kg
